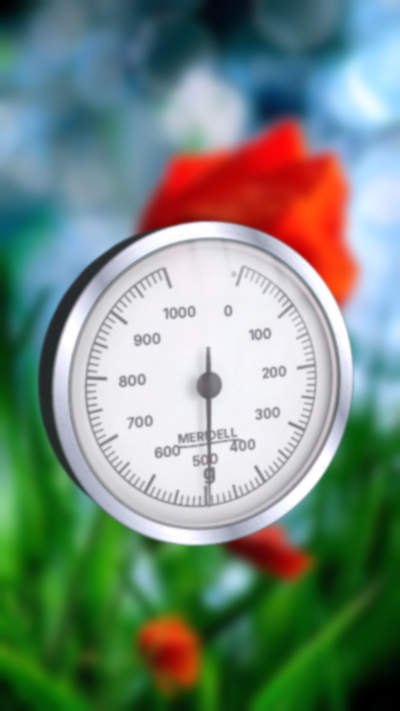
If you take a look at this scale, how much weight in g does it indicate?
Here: 500 g
